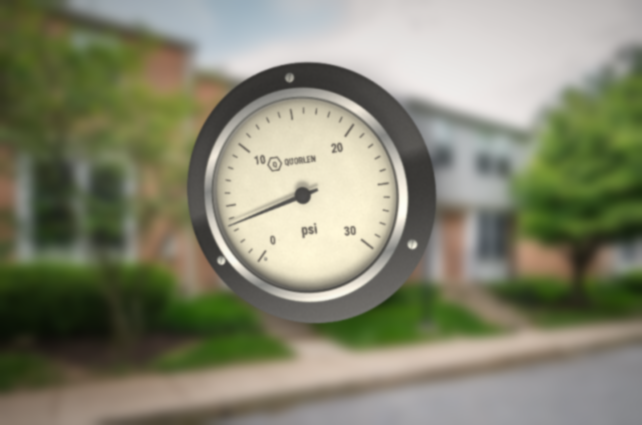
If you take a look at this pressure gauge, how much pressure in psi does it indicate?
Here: 3.5 psi
